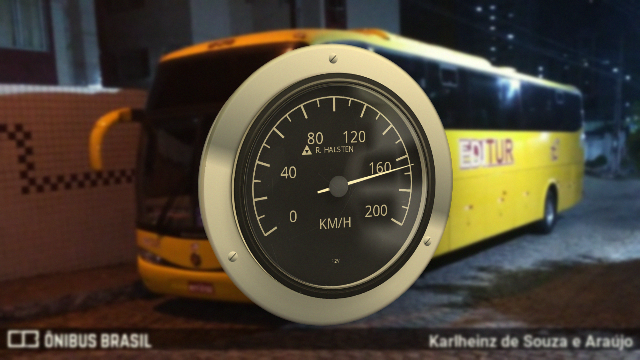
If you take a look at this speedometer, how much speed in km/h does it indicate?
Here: 165 km/h
